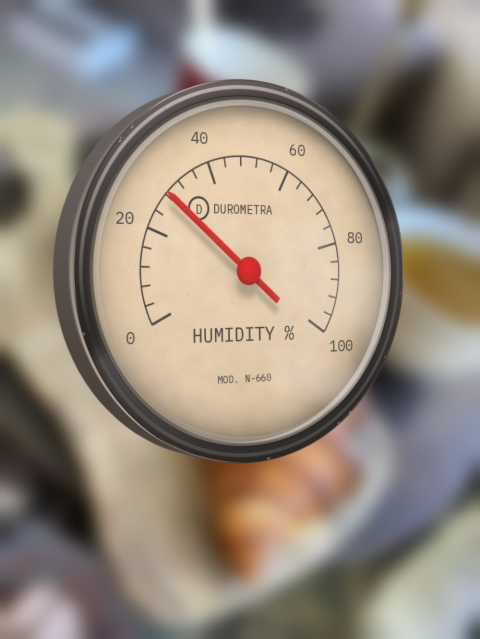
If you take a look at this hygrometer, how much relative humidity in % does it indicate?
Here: 28 %
